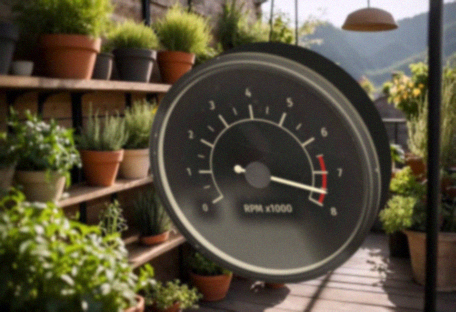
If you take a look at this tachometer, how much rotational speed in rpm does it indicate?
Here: 7500 rpm
